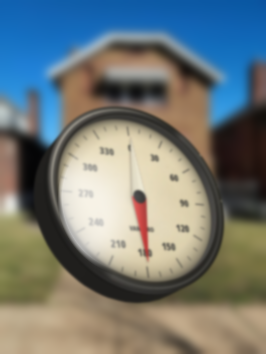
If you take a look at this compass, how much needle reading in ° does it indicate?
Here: 180 °
